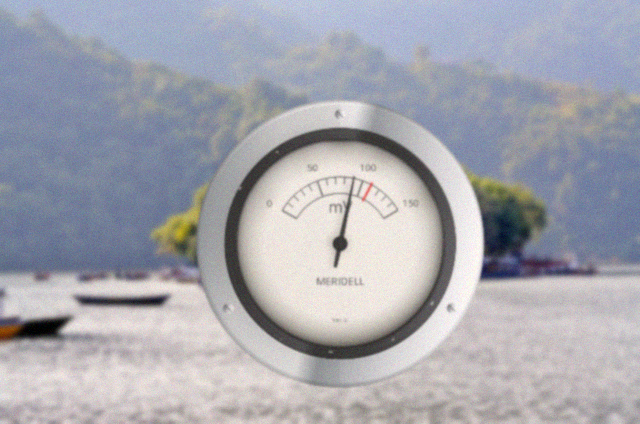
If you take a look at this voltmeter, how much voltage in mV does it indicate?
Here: 90 mV
